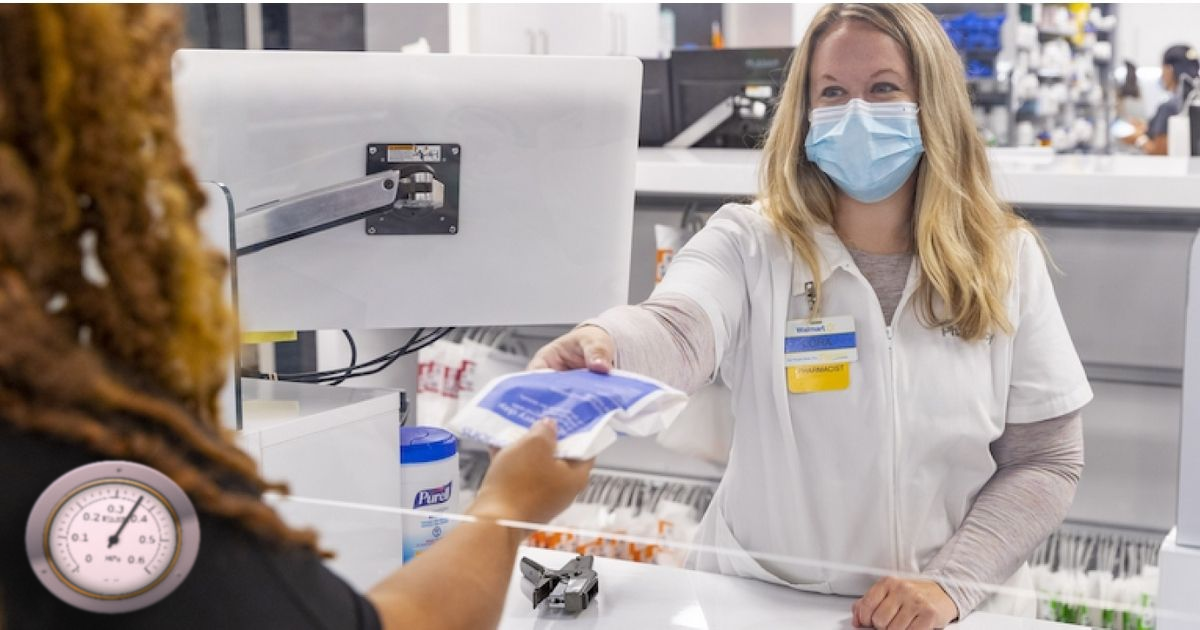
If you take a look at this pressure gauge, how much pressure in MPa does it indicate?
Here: 0.36 MPa
